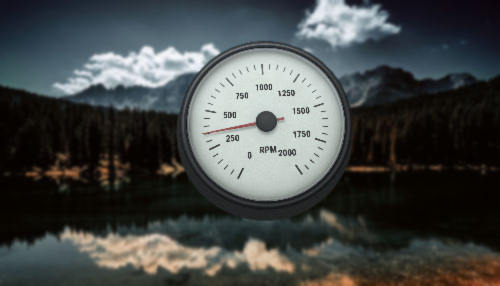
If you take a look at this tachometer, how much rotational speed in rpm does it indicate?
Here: 350 rpm
